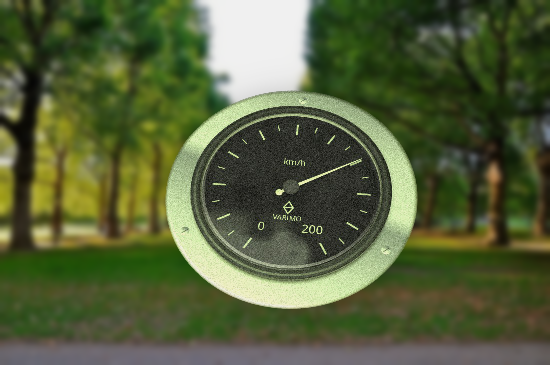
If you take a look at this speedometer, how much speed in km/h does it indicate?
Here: 140 km/h
